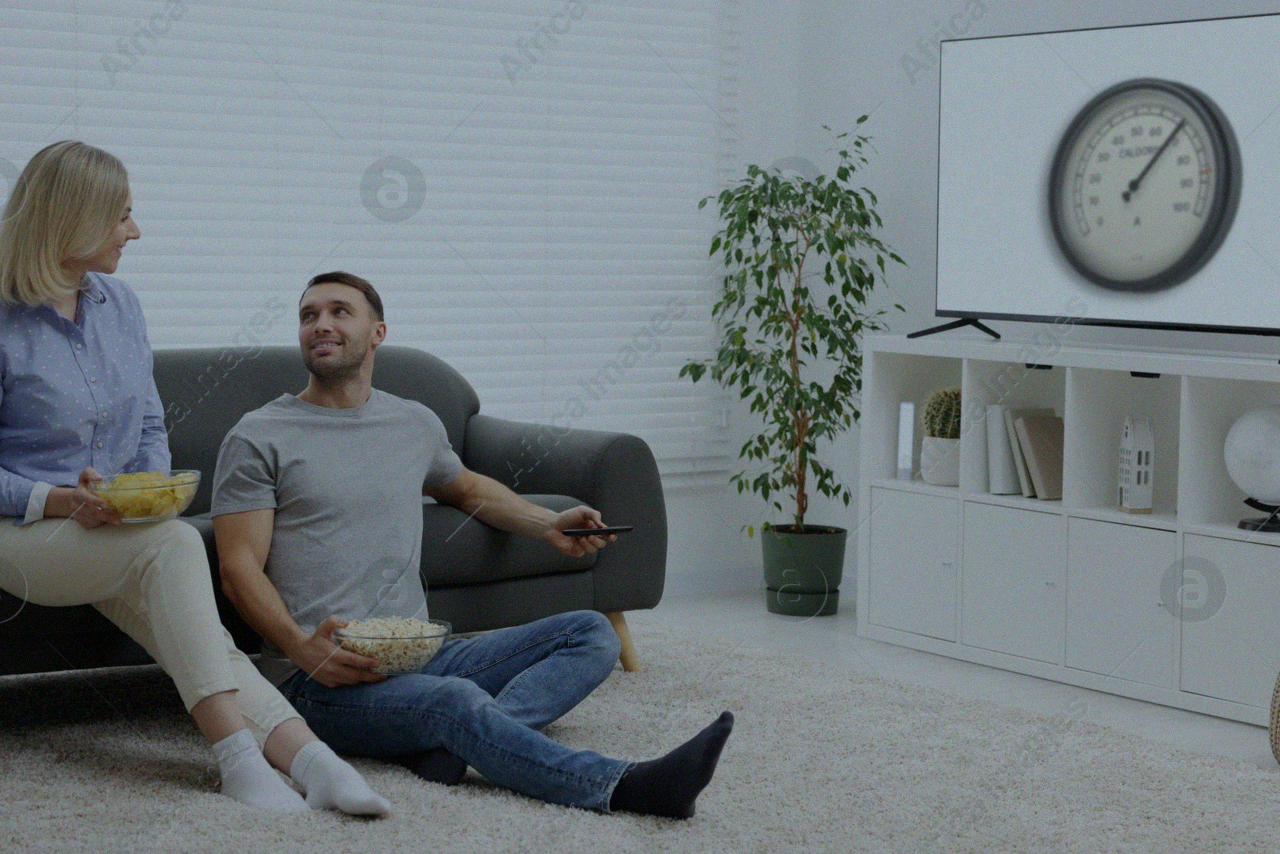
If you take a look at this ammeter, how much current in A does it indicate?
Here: 70 A
